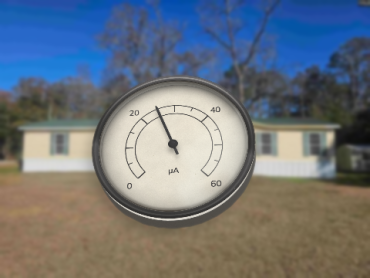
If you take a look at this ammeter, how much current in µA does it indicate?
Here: 25 µA
